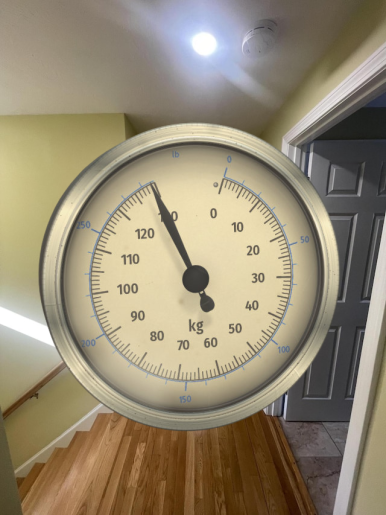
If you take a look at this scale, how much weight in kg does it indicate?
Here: 129 kg
